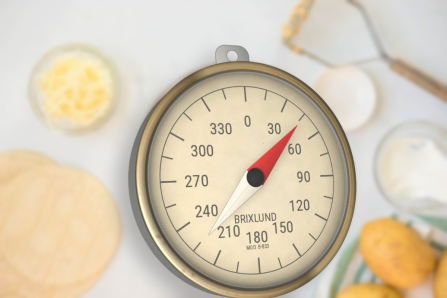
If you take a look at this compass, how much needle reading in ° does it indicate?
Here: 45 °
